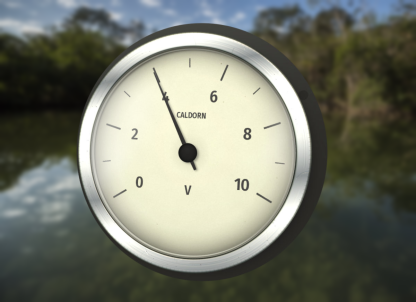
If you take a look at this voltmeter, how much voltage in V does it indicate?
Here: 4 V
